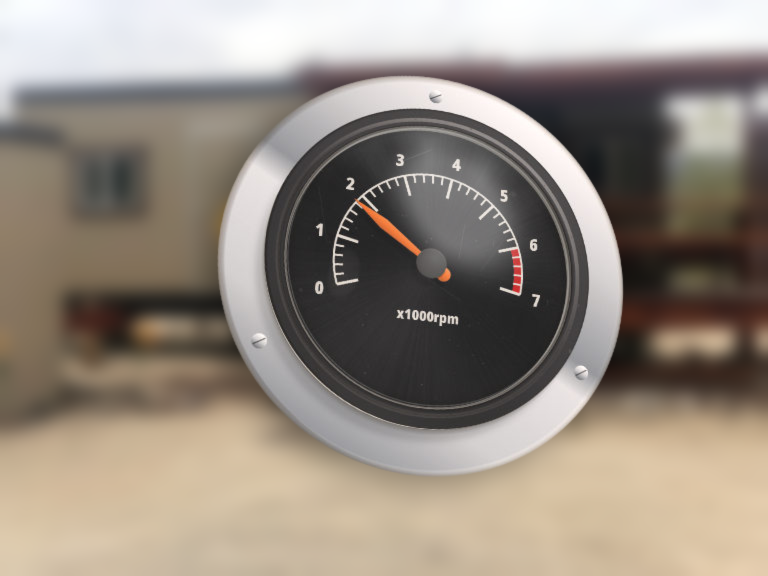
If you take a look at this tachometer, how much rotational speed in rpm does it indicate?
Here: 1800 rpm
